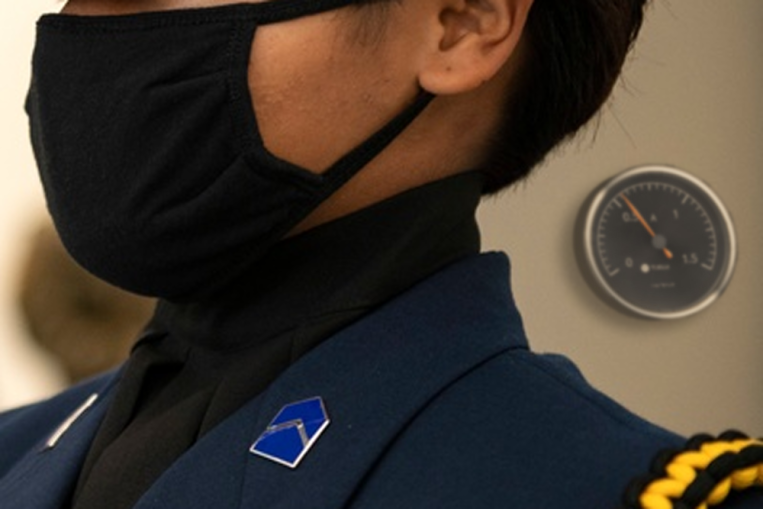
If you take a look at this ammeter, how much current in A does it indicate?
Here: 0.55 A
